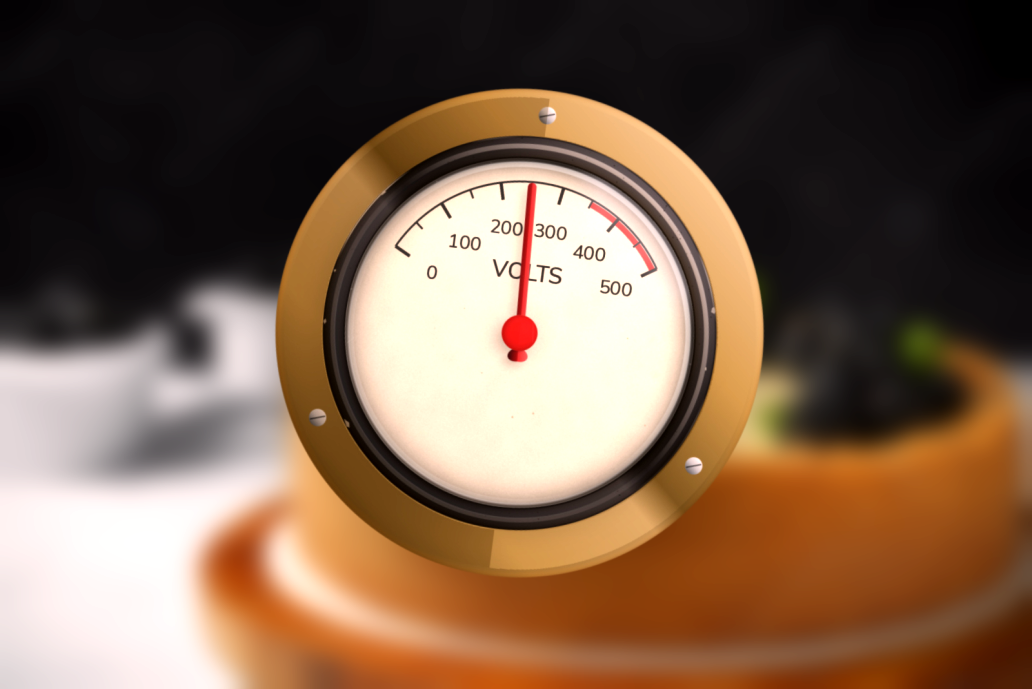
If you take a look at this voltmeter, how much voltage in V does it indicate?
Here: 250 V
